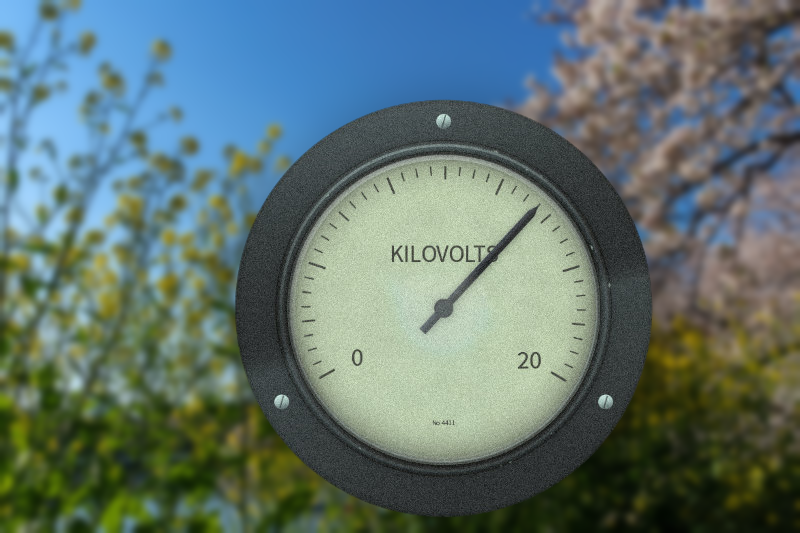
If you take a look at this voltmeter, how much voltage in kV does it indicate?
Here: 13.5 kV
